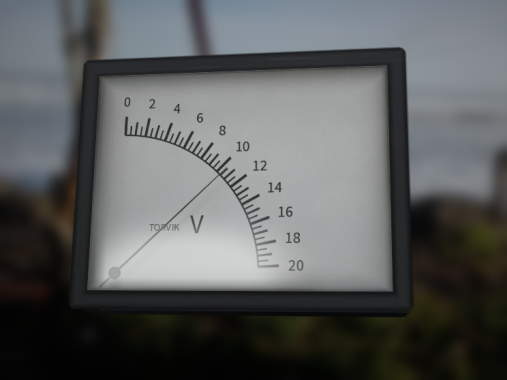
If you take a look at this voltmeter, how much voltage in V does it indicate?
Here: 10.5 V
